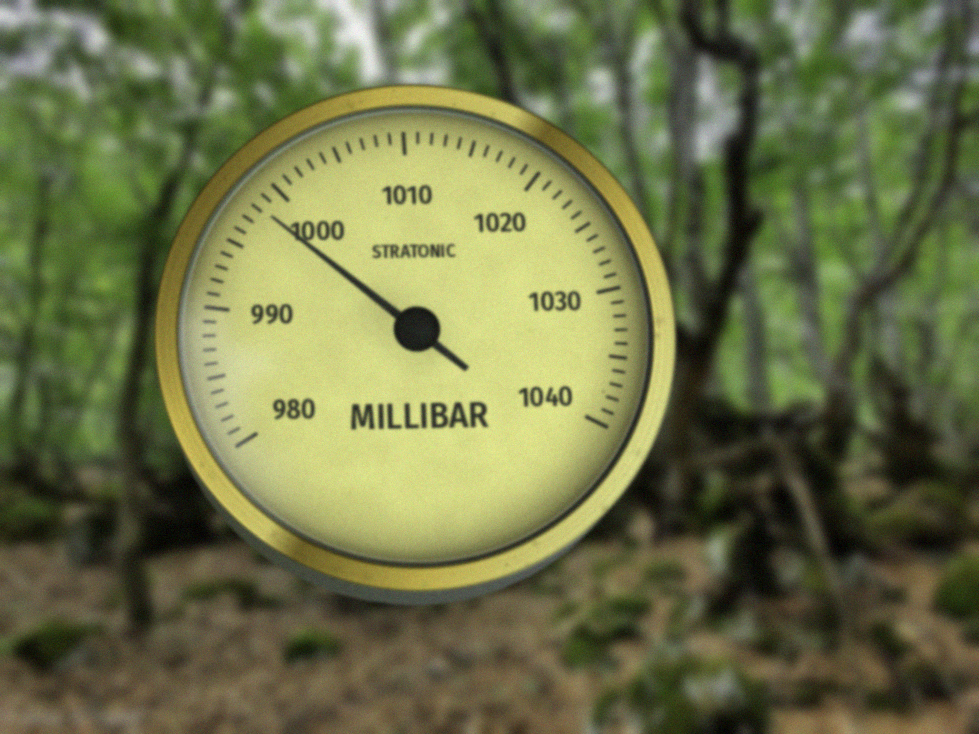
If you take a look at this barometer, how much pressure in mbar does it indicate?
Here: 998 mbar
